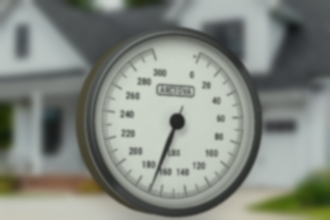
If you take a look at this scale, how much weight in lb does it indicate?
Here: 170 lb
